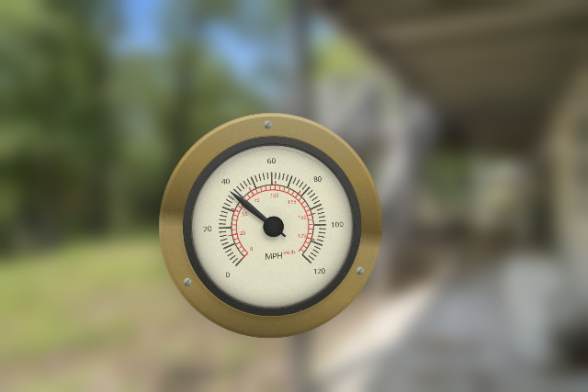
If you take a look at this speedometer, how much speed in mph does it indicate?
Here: 38 mph
